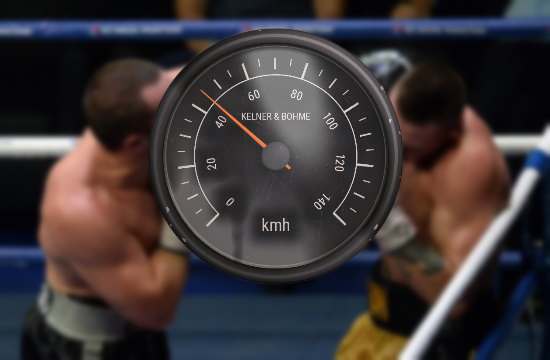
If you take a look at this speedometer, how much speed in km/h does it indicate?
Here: 45 km/h
